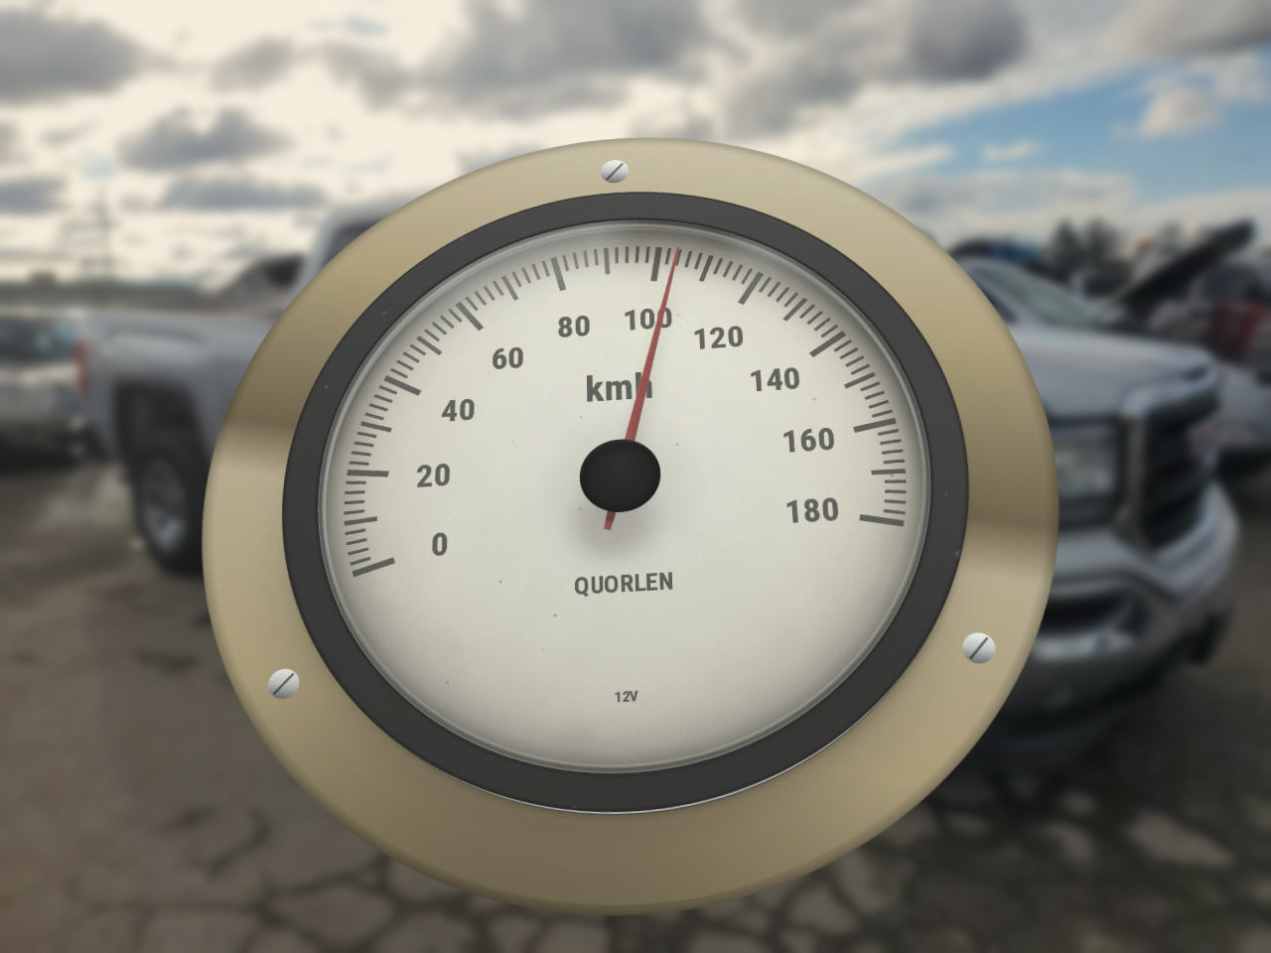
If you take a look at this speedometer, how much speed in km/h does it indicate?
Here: 104 km/h
